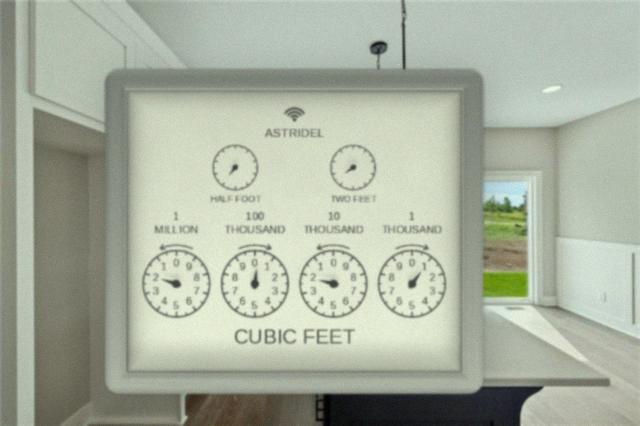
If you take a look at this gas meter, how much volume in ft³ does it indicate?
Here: 202100 ft³
